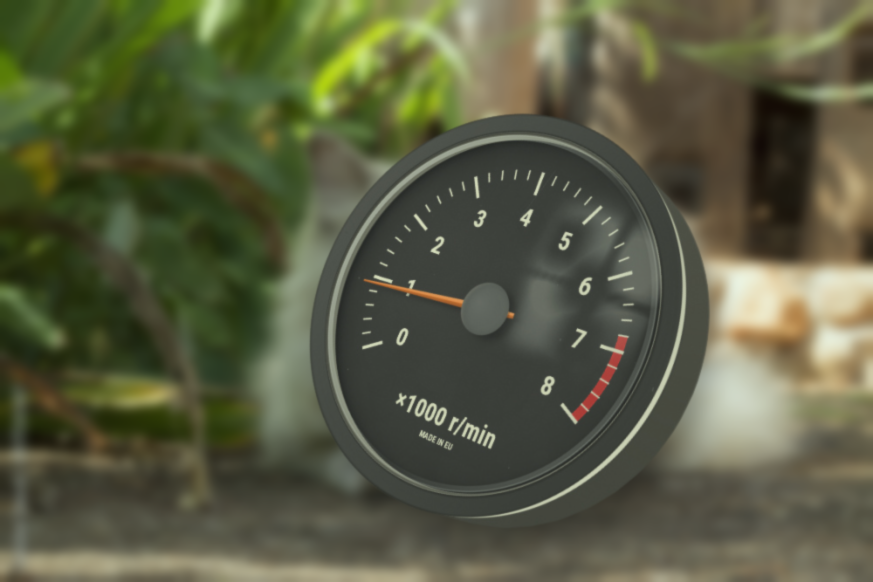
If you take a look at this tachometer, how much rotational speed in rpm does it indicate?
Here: 900 rpm
